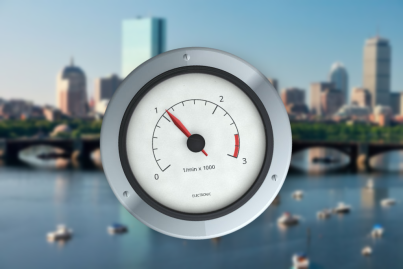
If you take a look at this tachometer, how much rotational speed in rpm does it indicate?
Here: 1100 rpm
